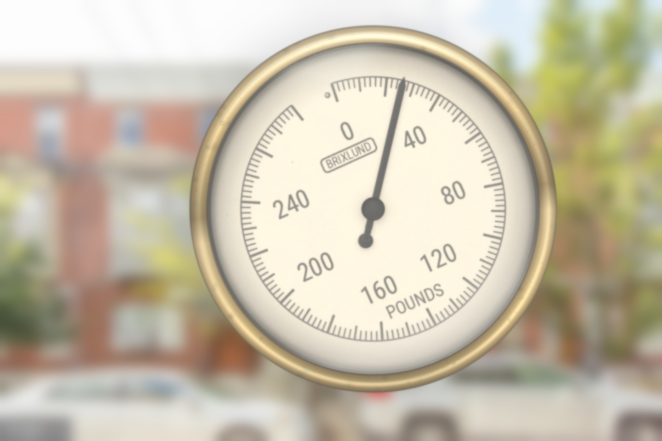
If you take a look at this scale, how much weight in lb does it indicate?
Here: 26 lb
